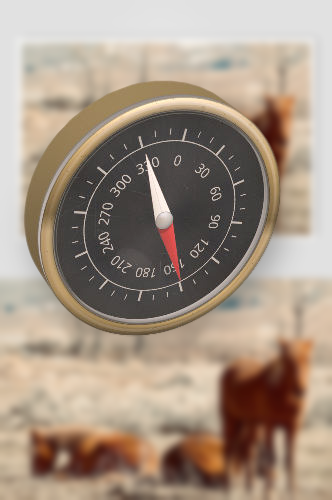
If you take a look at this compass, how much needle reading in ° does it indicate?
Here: 150 °
